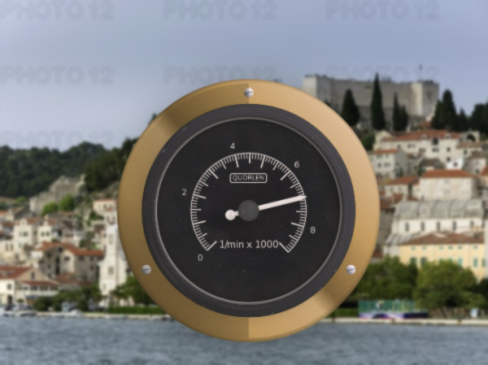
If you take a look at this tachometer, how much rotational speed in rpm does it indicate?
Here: 7000 rpm
